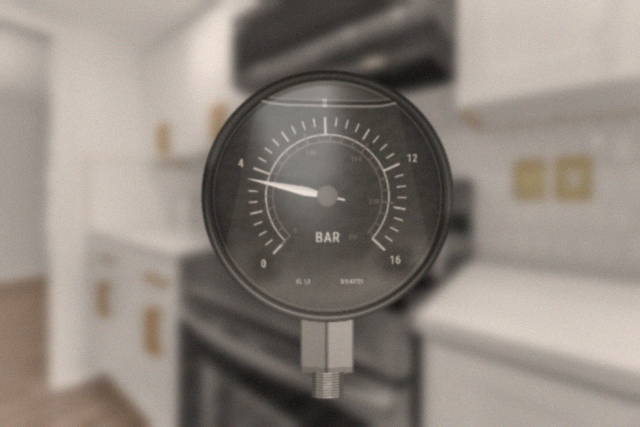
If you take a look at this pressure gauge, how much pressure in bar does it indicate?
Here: 3.5 bar
